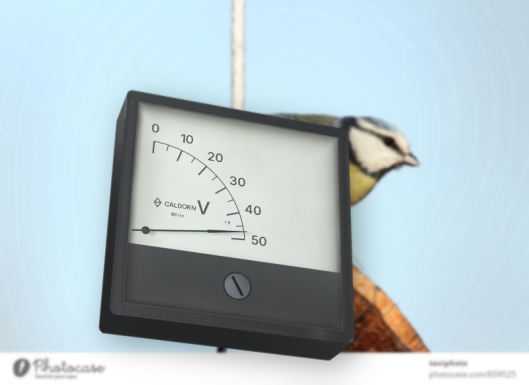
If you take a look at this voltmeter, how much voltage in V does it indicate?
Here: 47.5 V
